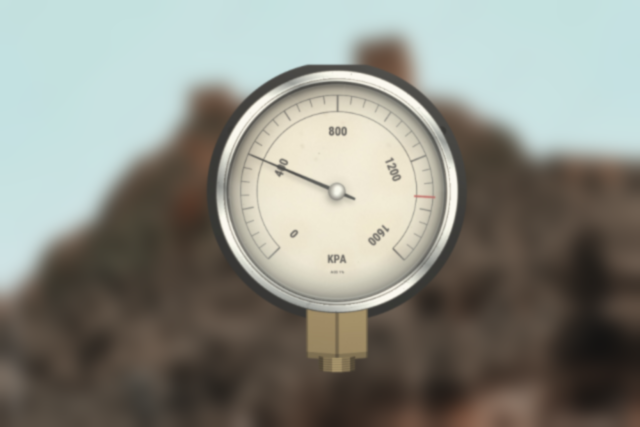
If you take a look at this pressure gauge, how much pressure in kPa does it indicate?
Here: 400 kPa
